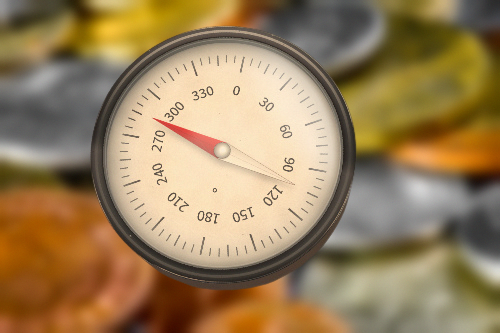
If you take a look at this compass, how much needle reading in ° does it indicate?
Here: 285 °
